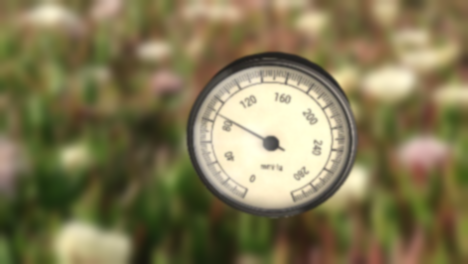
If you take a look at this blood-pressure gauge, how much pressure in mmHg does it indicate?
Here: 90 mmHg
